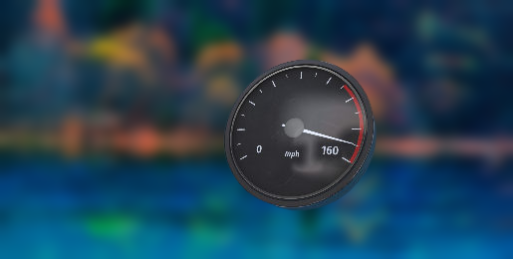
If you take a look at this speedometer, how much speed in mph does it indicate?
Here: 150 mph
